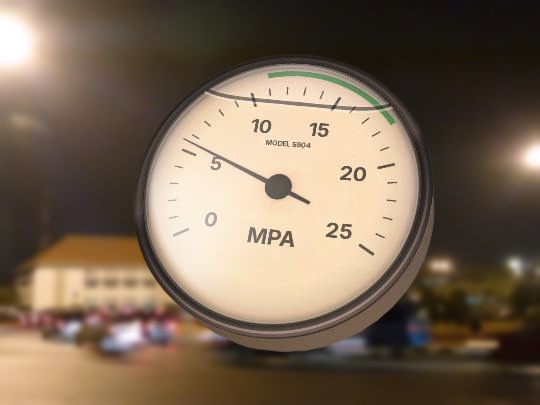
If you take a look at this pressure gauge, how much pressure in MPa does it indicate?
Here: 5.5 MPa
